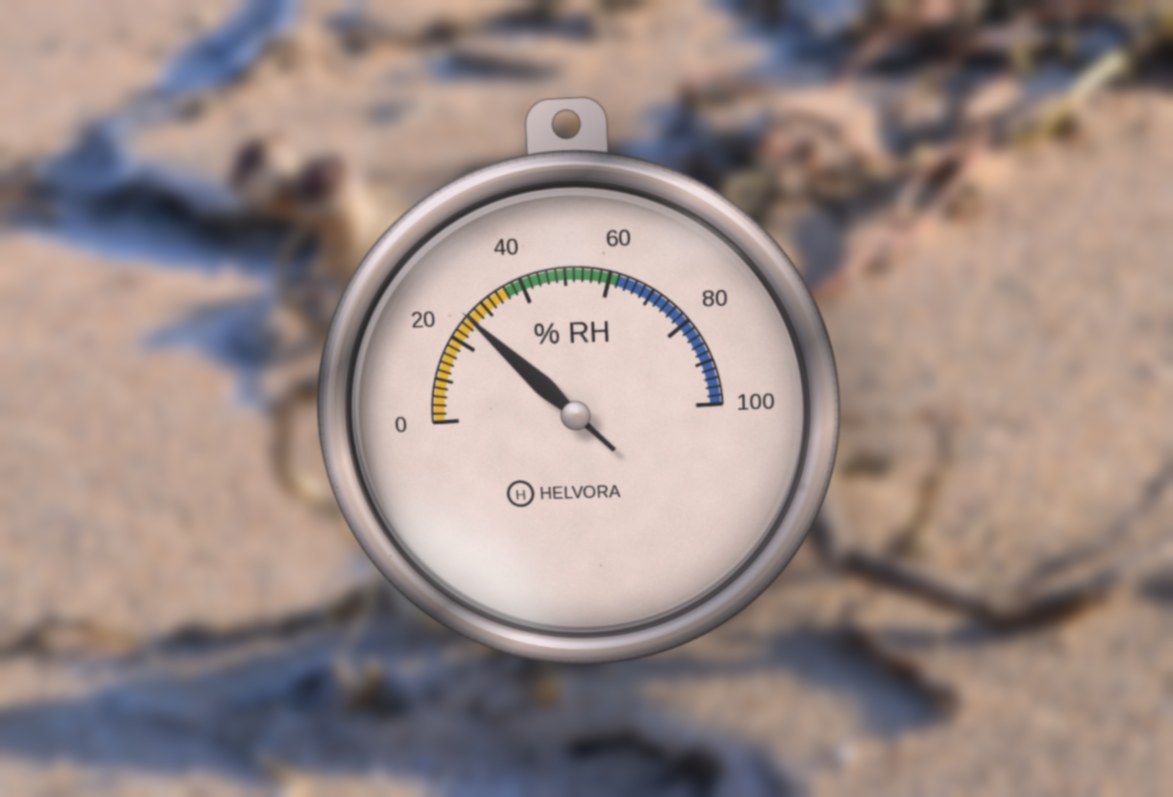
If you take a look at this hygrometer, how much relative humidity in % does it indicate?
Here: 26 %
